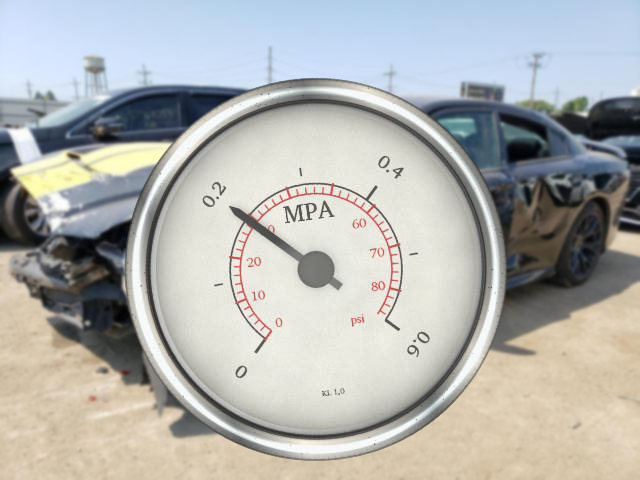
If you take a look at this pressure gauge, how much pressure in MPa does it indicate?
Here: 0.2 MPa
